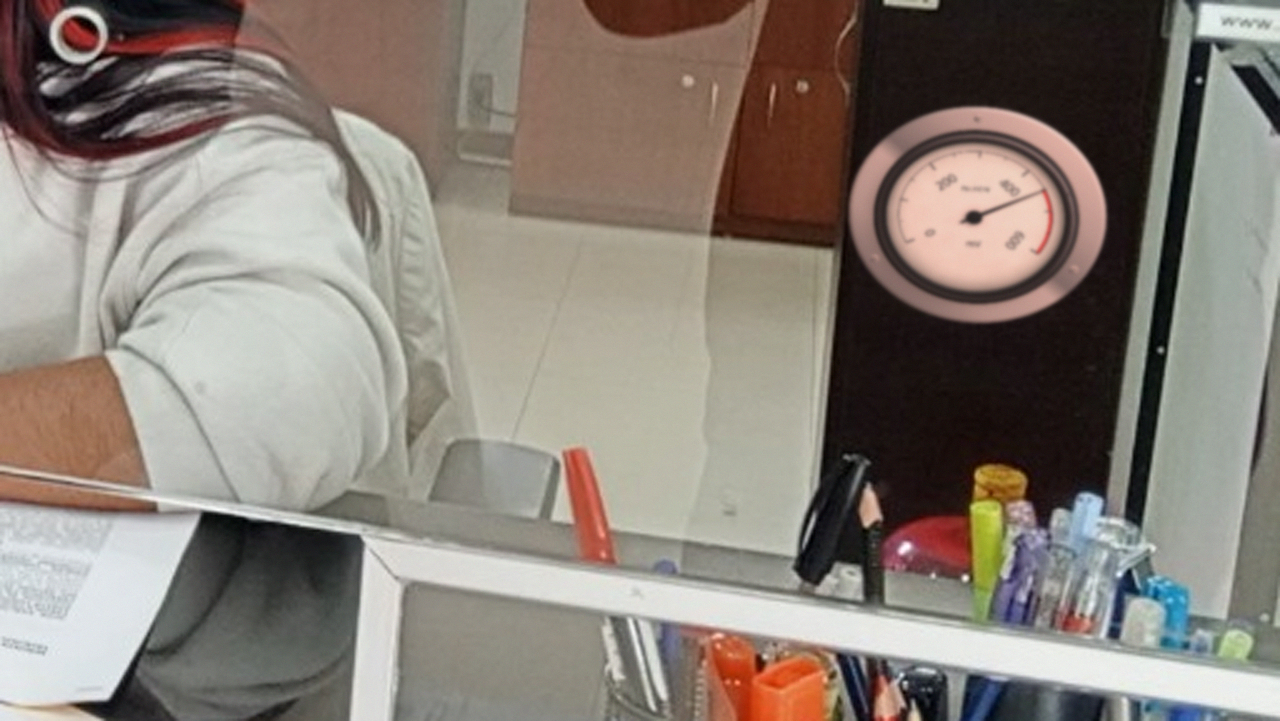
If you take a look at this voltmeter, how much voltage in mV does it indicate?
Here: 450 mV
